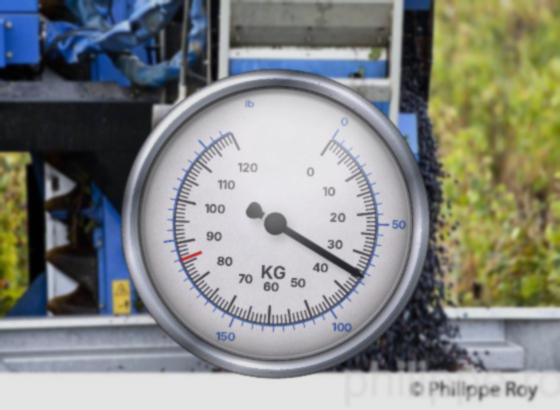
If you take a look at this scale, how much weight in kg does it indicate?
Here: 35 kg
